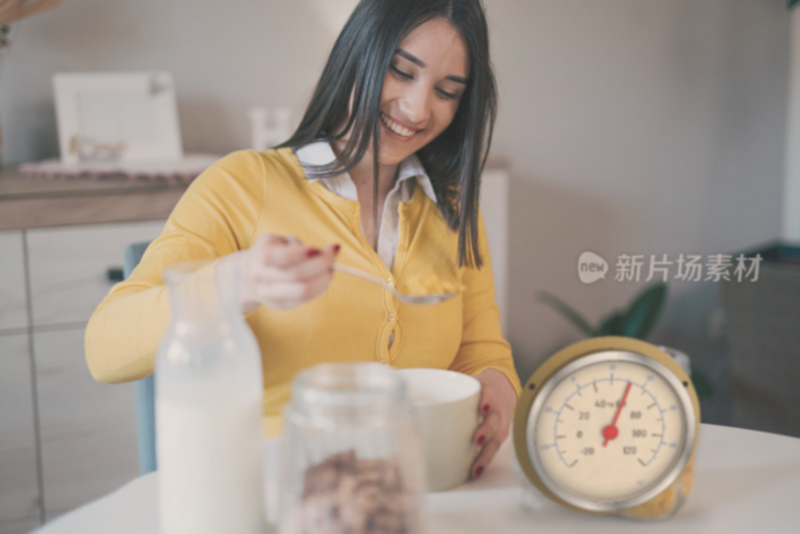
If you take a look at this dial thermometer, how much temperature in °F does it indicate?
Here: 60 °F
